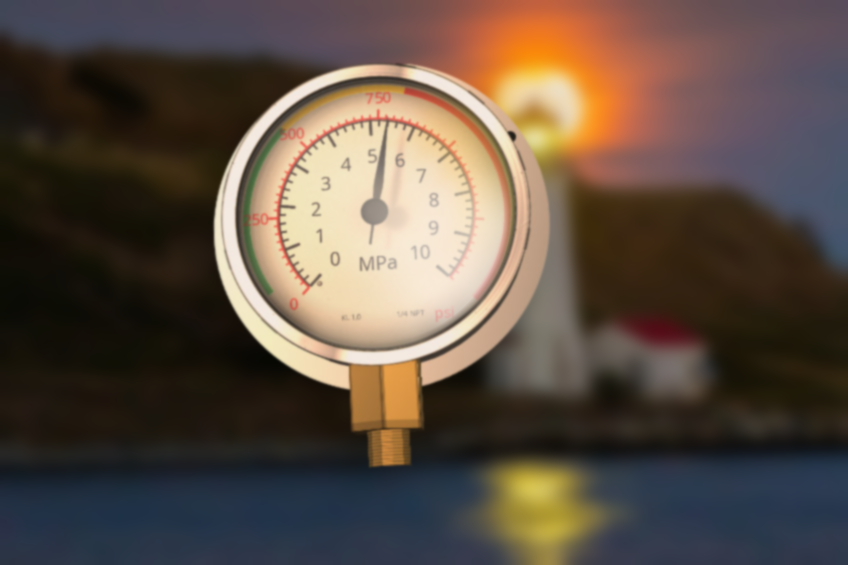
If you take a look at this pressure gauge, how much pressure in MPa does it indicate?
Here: 5.4 MPa
